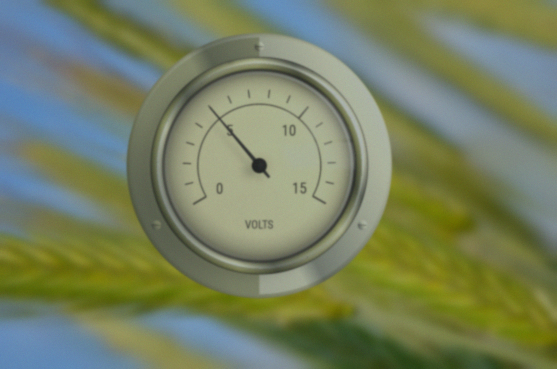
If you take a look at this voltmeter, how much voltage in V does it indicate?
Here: 5 V
